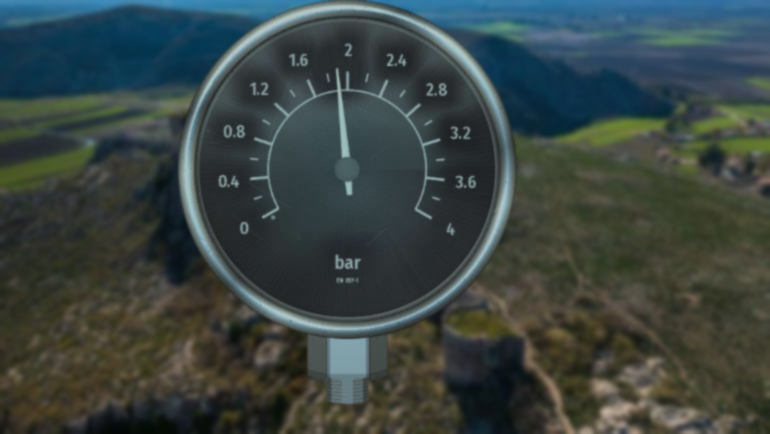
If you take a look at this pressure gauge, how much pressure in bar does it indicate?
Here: 1.9 bar
